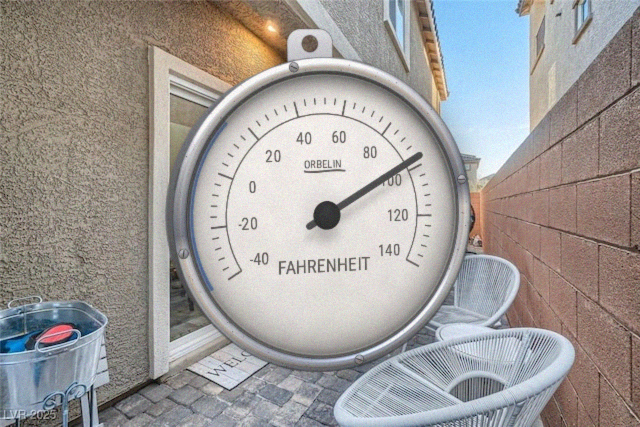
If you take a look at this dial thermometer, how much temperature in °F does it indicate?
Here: 96 °F
